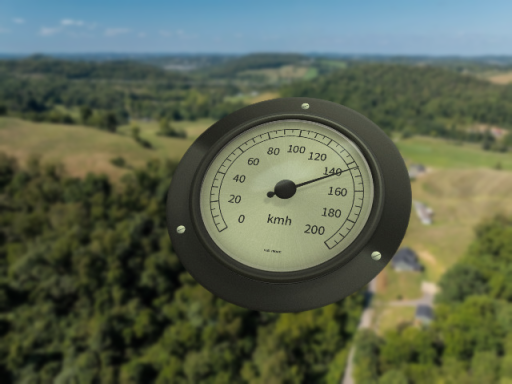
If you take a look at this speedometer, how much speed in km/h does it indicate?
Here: 145 km/h
